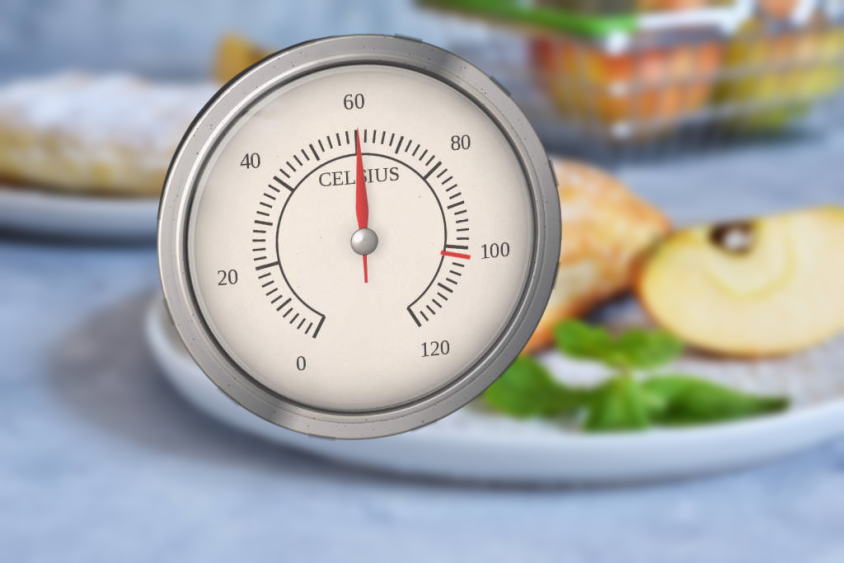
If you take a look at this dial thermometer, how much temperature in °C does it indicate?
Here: 60 °C
